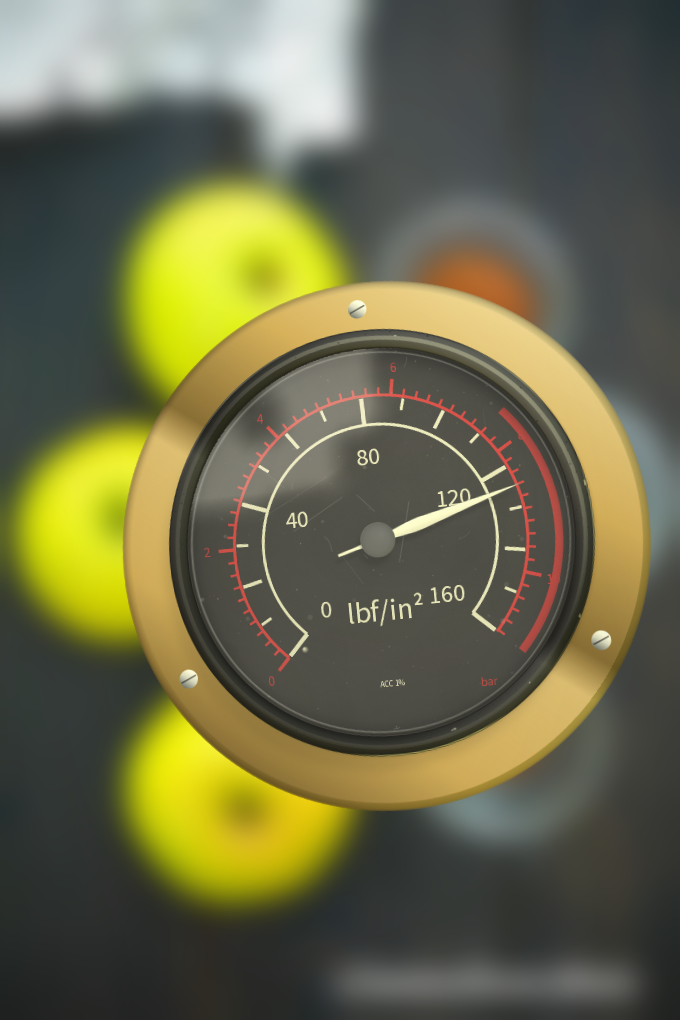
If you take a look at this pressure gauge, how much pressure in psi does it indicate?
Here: 125 psi
